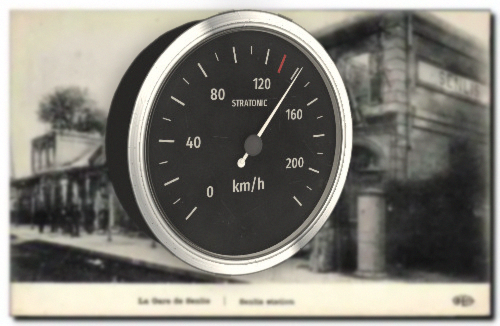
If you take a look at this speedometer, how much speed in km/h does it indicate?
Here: 140 km/h
